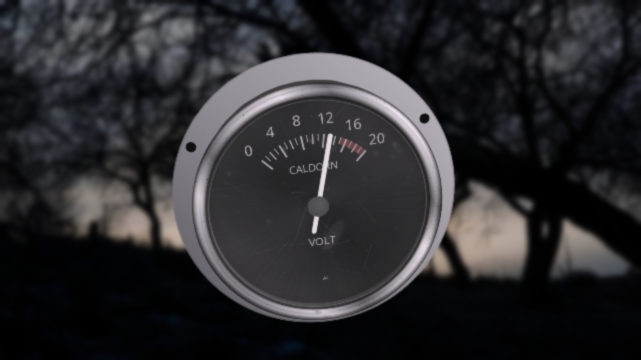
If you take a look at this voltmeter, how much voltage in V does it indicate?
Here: 13 V
